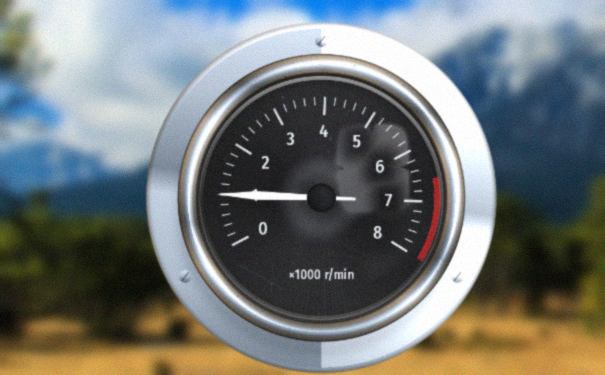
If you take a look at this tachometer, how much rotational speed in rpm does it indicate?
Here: 1000 rpm
